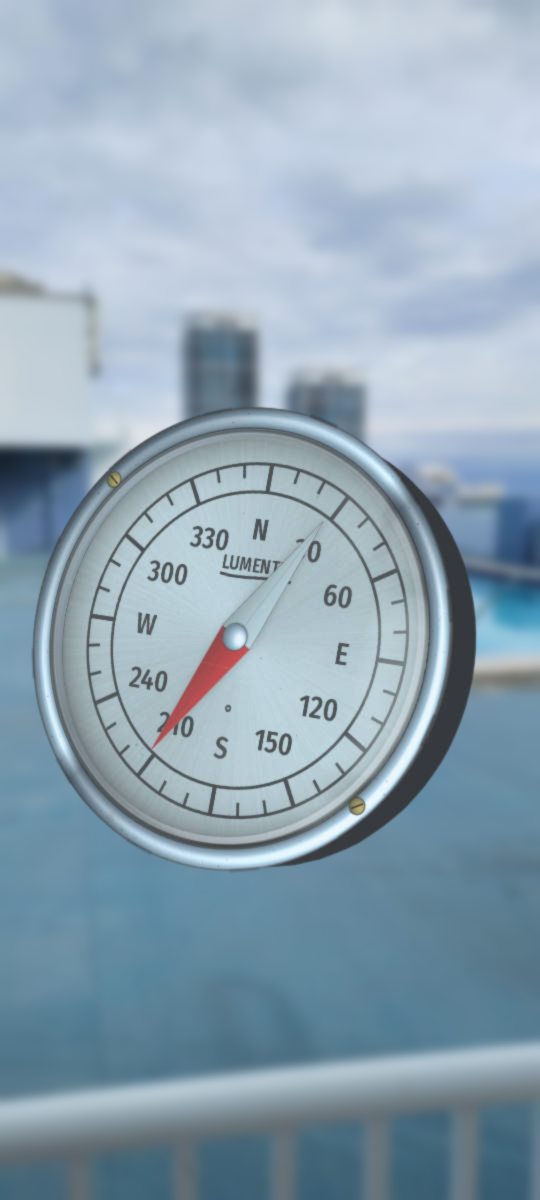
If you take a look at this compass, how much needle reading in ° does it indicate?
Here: 210 °
